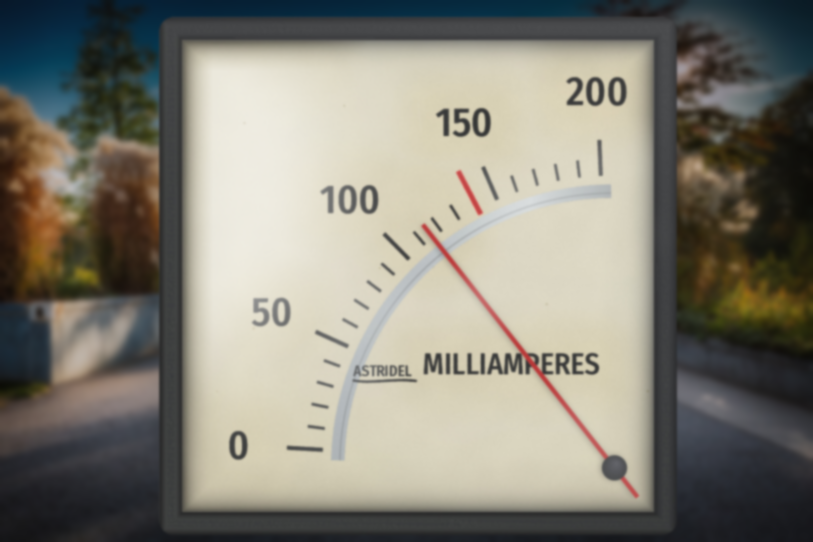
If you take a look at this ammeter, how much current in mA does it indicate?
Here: 115 mA
